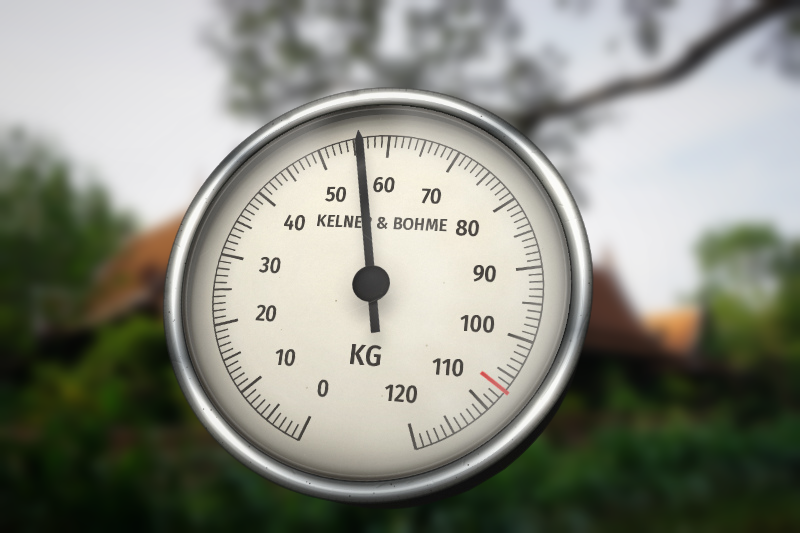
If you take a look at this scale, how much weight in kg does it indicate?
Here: 56 kg
